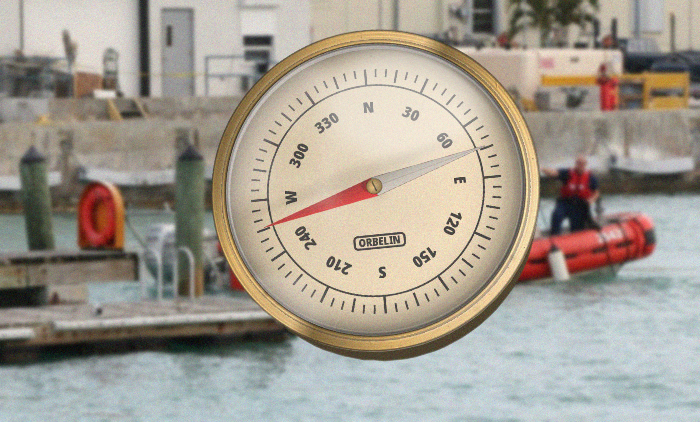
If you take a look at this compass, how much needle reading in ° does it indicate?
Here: 255 °
